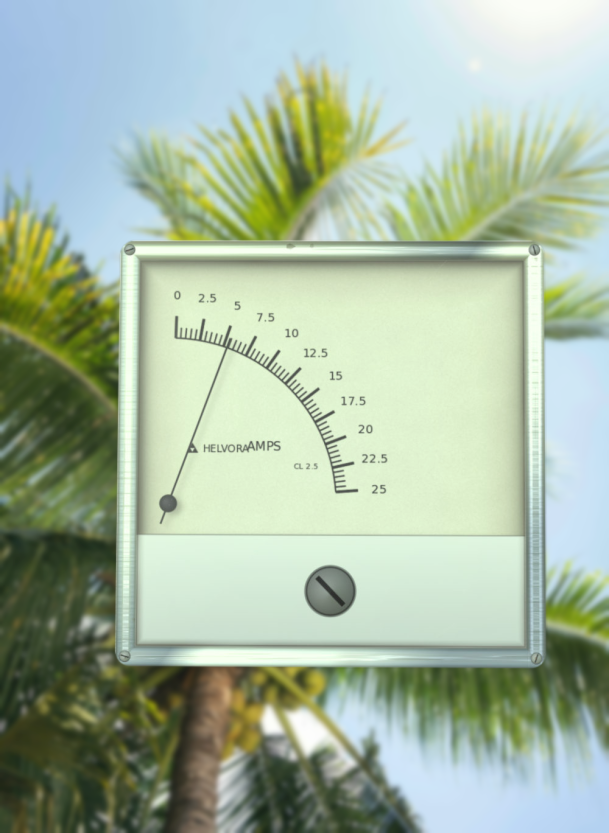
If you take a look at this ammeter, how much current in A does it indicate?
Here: 5.5 A
